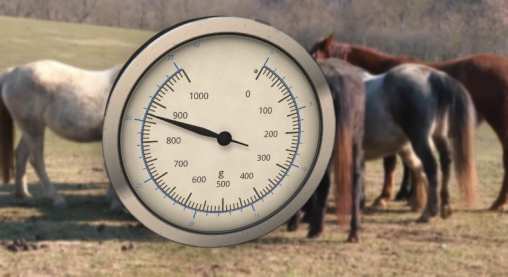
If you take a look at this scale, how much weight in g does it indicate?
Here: 870 g
